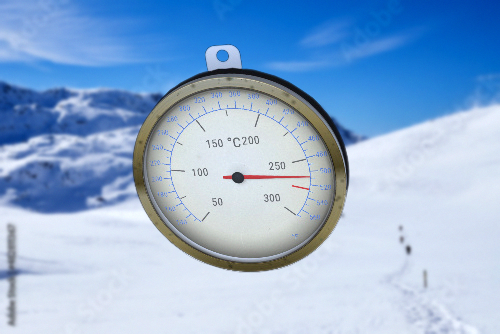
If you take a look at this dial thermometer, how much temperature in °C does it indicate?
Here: 262.5 °C
